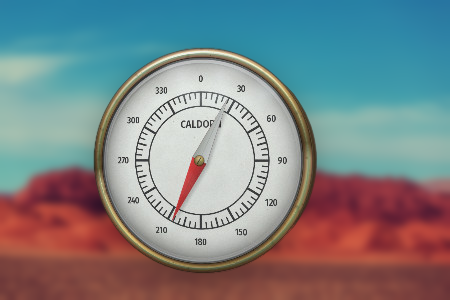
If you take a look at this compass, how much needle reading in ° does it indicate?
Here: 205 °
